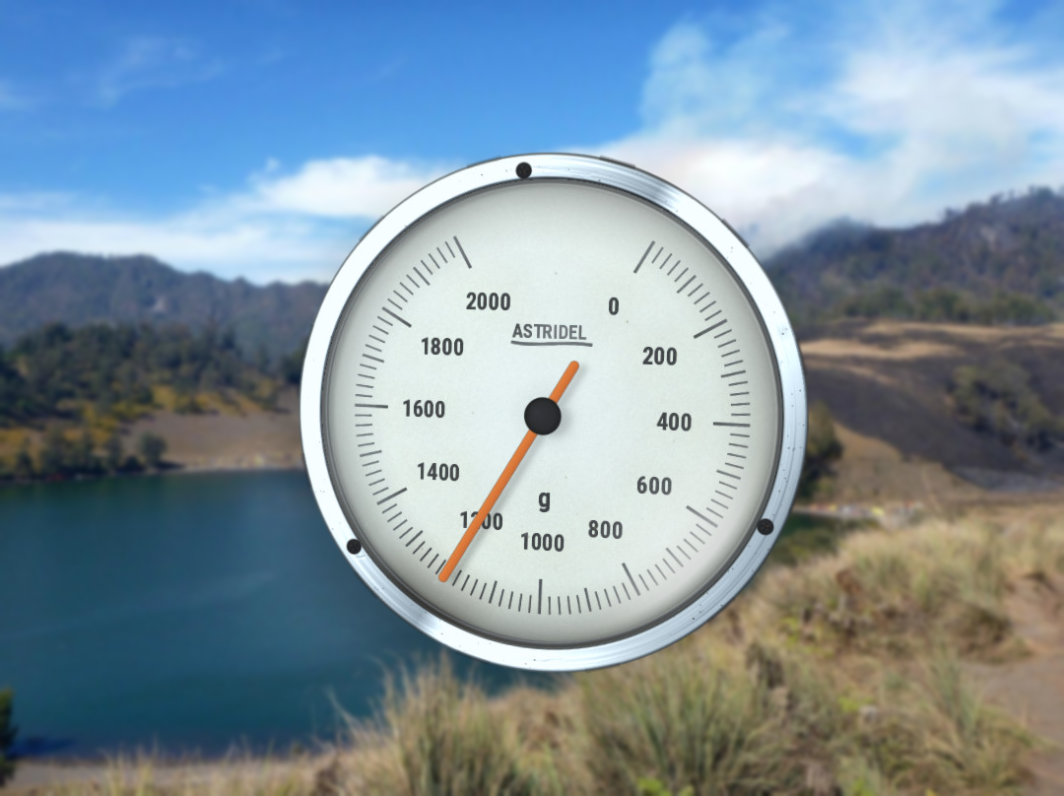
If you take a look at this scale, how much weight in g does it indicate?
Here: 1200 g
